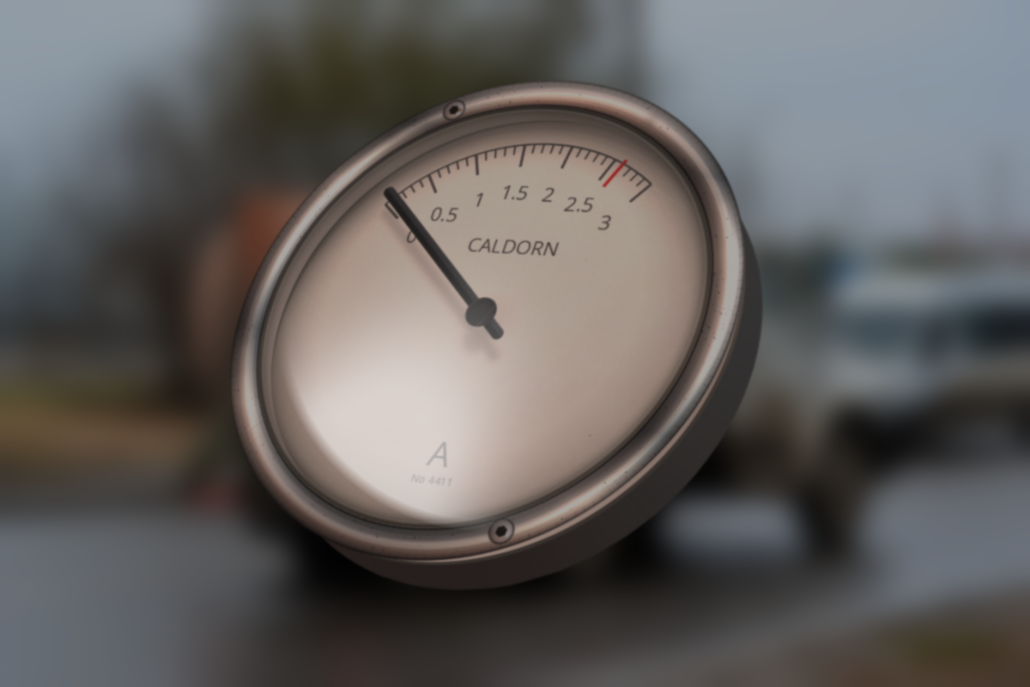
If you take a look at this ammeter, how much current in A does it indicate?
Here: 0.1 A
